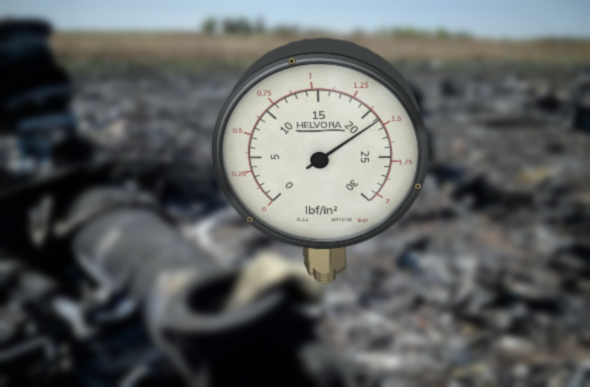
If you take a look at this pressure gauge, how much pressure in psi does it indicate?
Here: 21 psi
